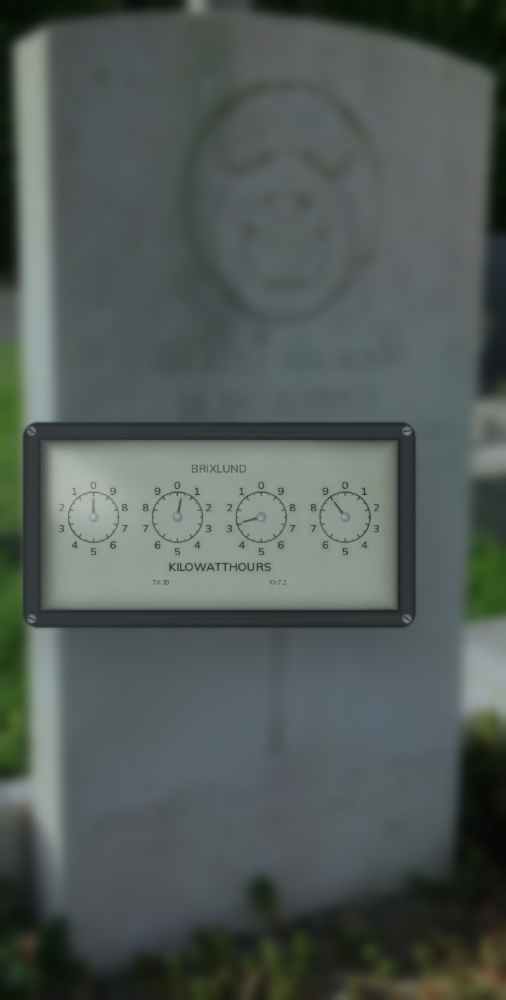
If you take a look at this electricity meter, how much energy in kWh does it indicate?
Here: 29 kWh
